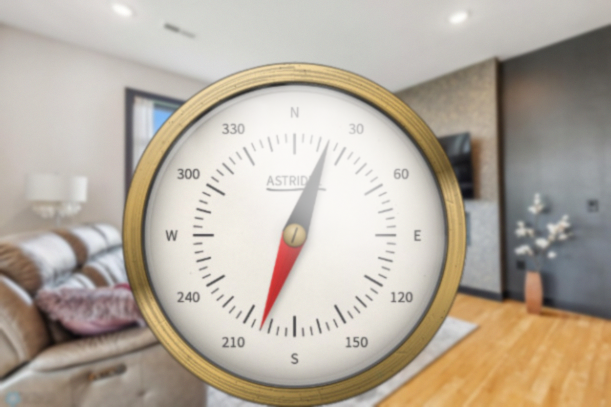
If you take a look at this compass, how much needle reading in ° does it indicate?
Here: 200 °
